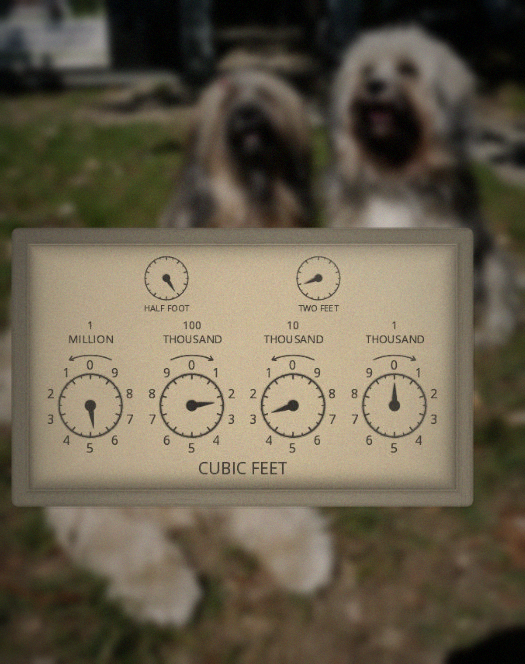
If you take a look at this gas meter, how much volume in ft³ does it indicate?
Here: 523000 ft³
